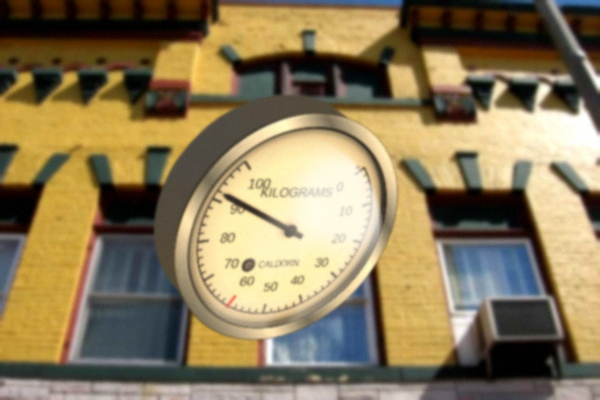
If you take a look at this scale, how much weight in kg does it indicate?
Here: 92 kg
